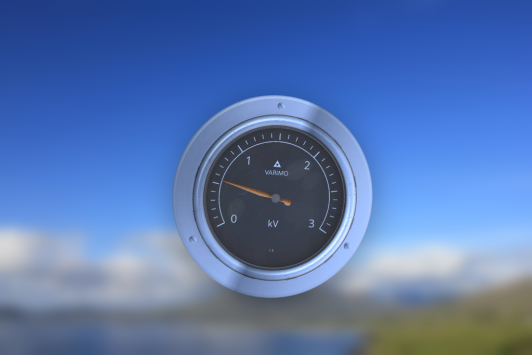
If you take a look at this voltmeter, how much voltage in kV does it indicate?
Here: 0.55 kV
